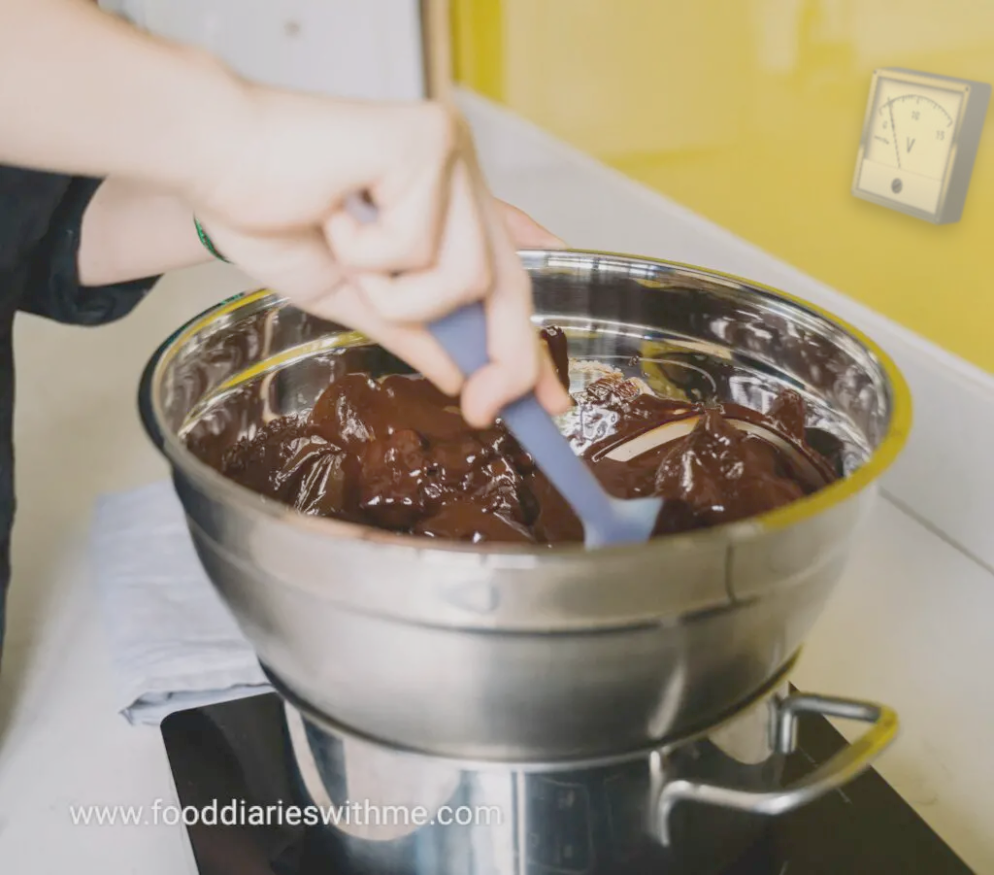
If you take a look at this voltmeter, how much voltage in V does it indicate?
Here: 5 V
